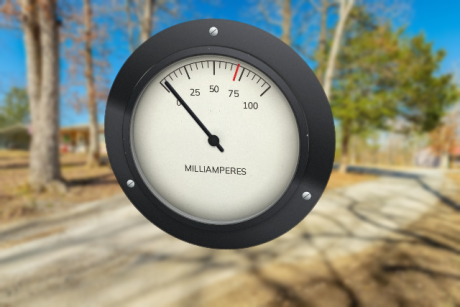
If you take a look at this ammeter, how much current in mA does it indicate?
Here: 5 mA
